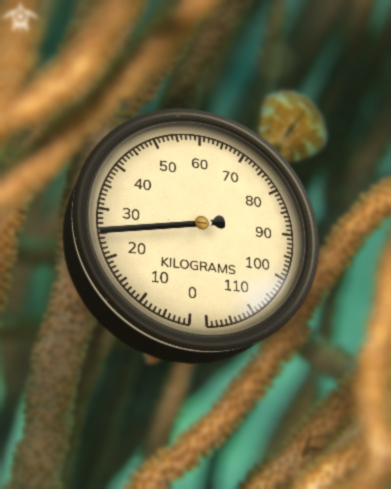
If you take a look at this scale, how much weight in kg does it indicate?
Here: 25 kg
